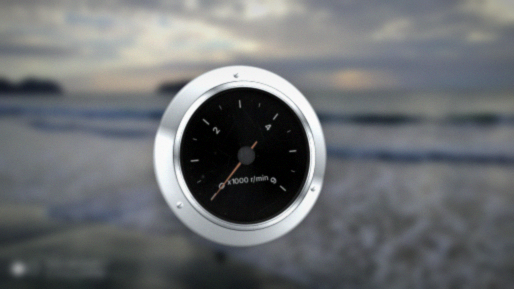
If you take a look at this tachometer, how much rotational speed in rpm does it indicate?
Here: 0 rpm
